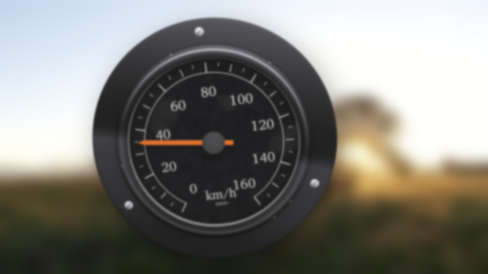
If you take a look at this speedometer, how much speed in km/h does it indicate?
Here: 35 km/h
